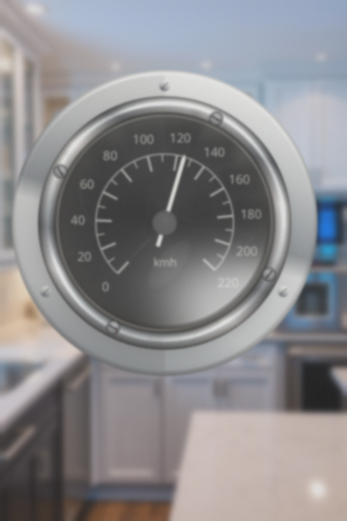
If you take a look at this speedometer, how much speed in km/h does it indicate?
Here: 125 km/h
